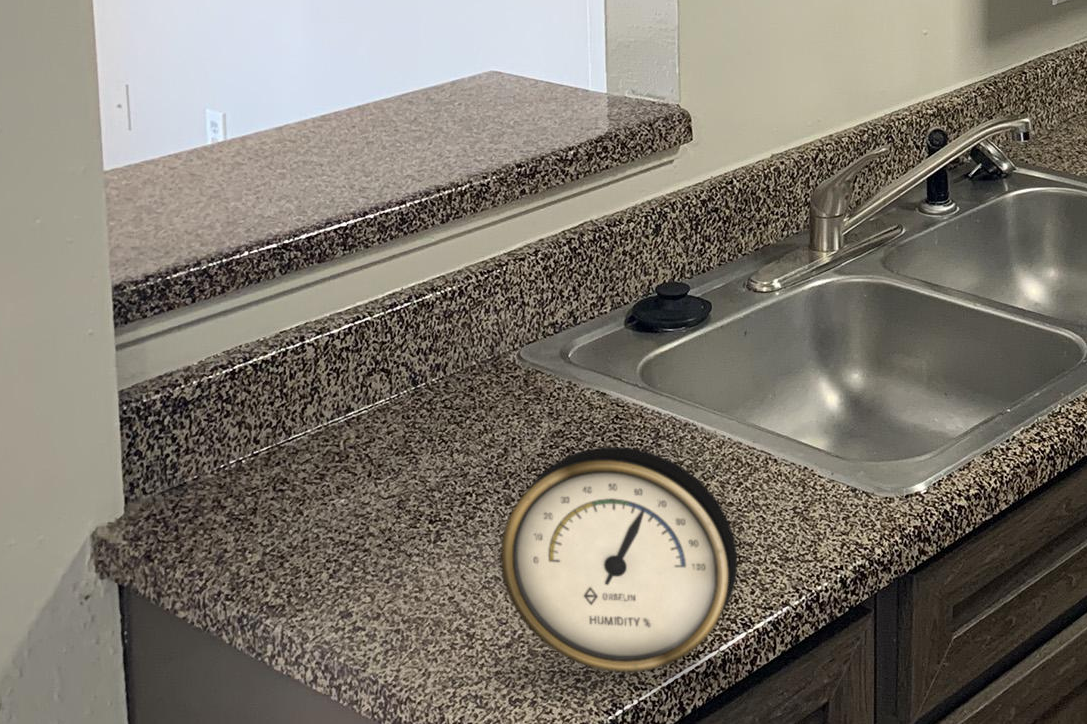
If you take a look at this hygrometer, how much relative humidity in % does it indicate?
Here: 65 %
